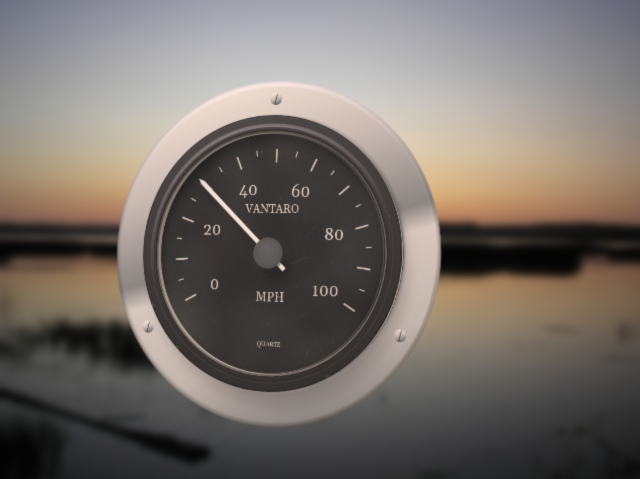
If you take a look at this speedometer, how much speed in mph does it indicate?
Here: 30 mph
